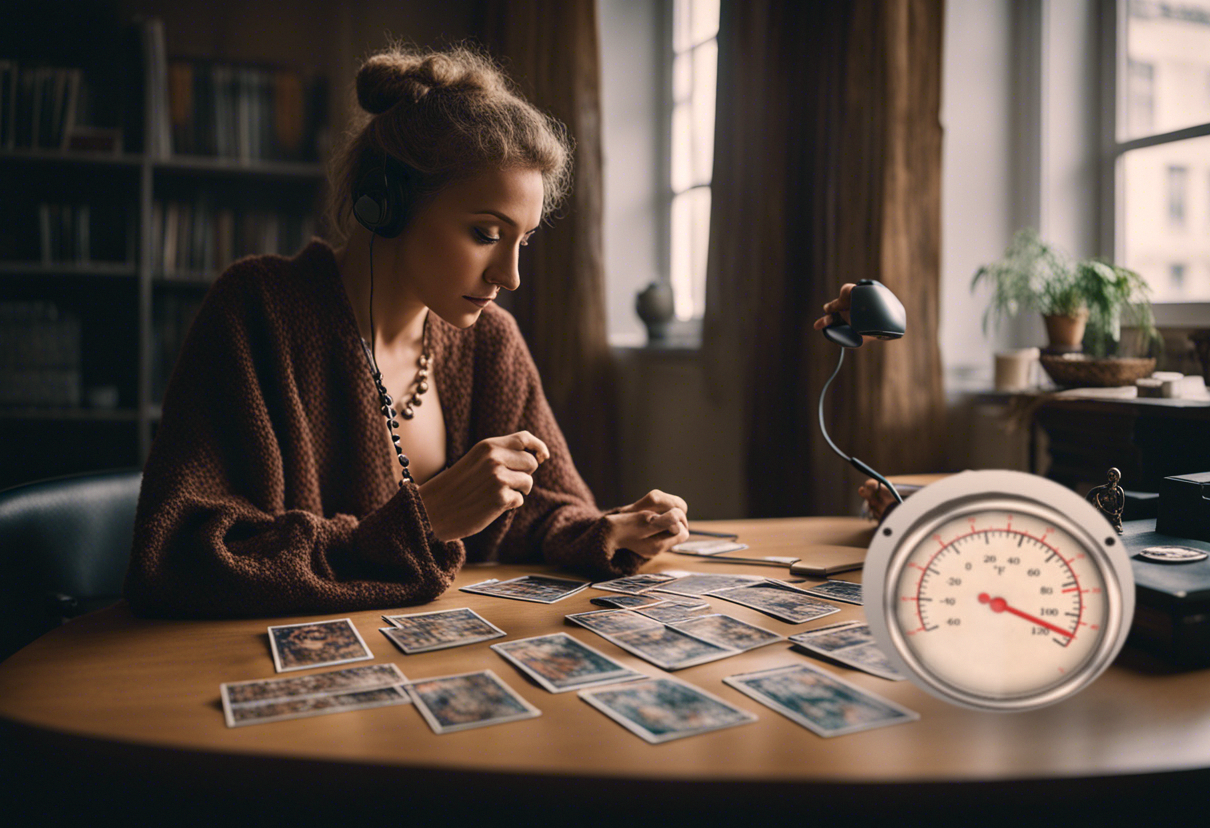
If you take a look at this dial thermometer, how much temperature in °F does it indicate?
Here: 112 °F
